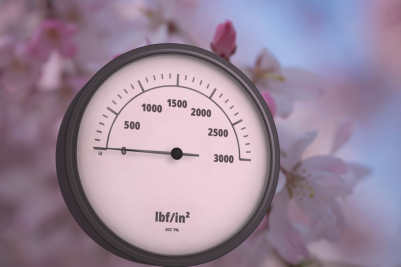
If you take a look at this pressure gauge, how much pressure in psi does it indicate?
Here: 0 psi
